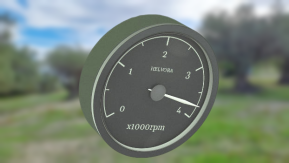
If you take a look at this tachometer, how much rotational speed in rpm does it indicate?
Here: 3750 rpm
